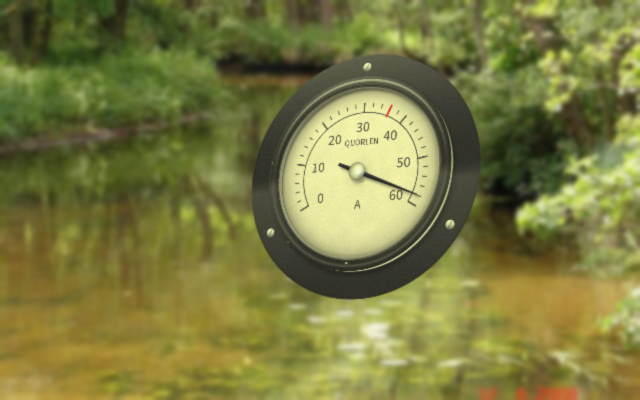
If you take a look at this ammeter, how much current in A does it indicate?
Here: 58 A
